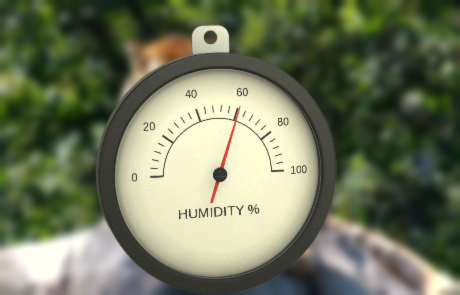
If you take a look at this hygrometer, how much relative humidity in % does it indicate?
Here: 60 %
